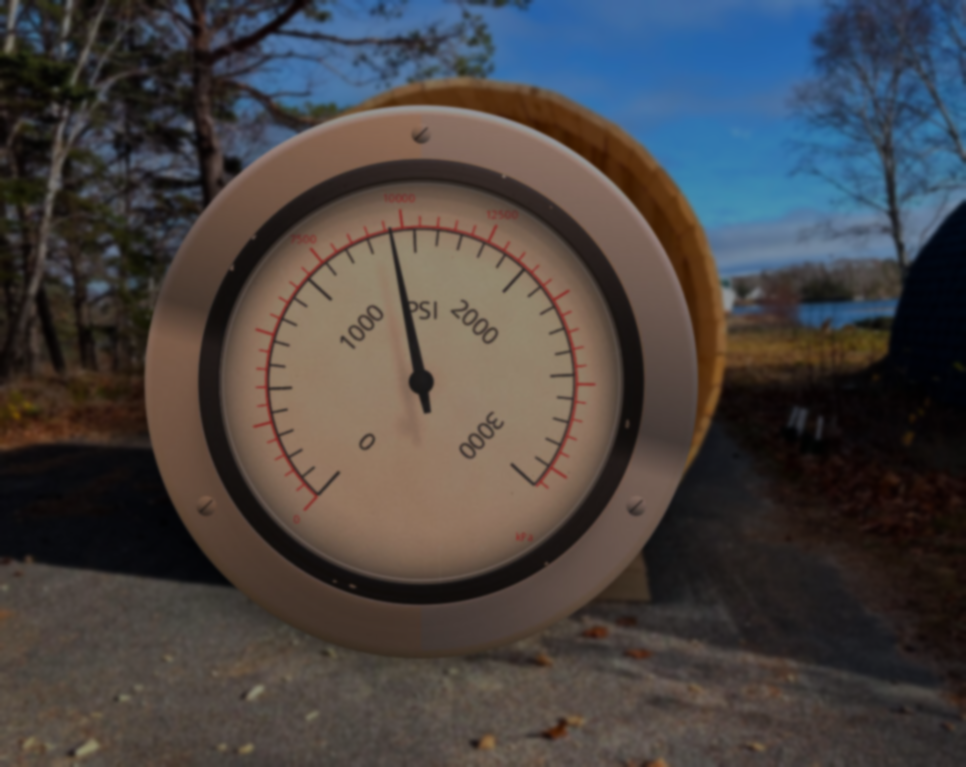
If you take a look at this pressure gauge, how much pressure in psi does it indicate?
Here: 1400 psi
